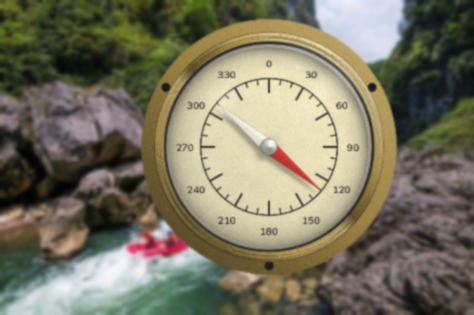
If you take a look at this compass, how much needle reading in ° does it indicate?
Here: 130 °
